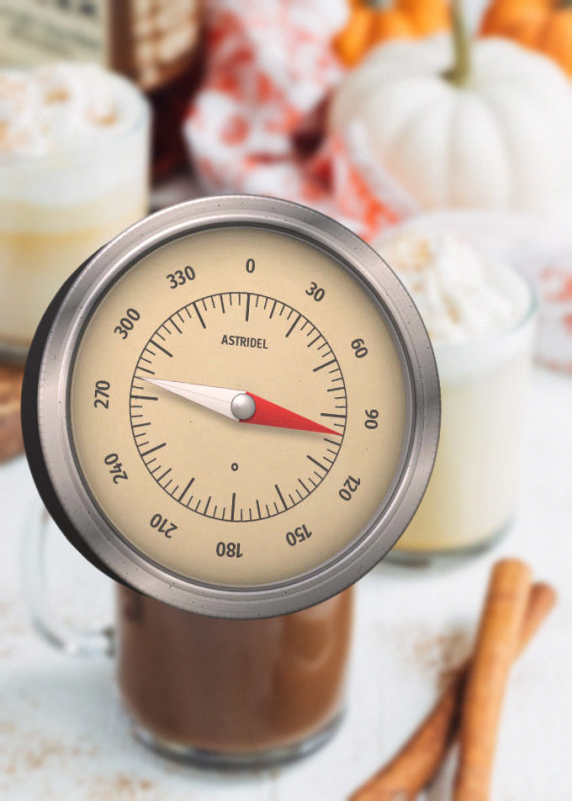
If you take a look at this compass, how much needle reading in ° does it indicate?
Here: 100 °
